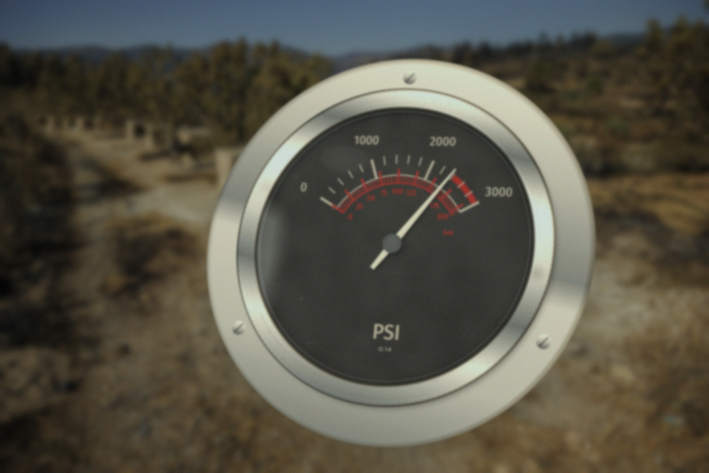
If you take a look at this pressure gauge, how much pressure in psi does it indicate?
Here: 2400 psi
